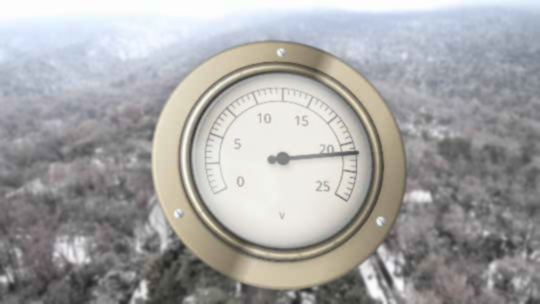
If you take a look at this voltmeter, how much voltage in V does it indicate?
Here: 21 V
